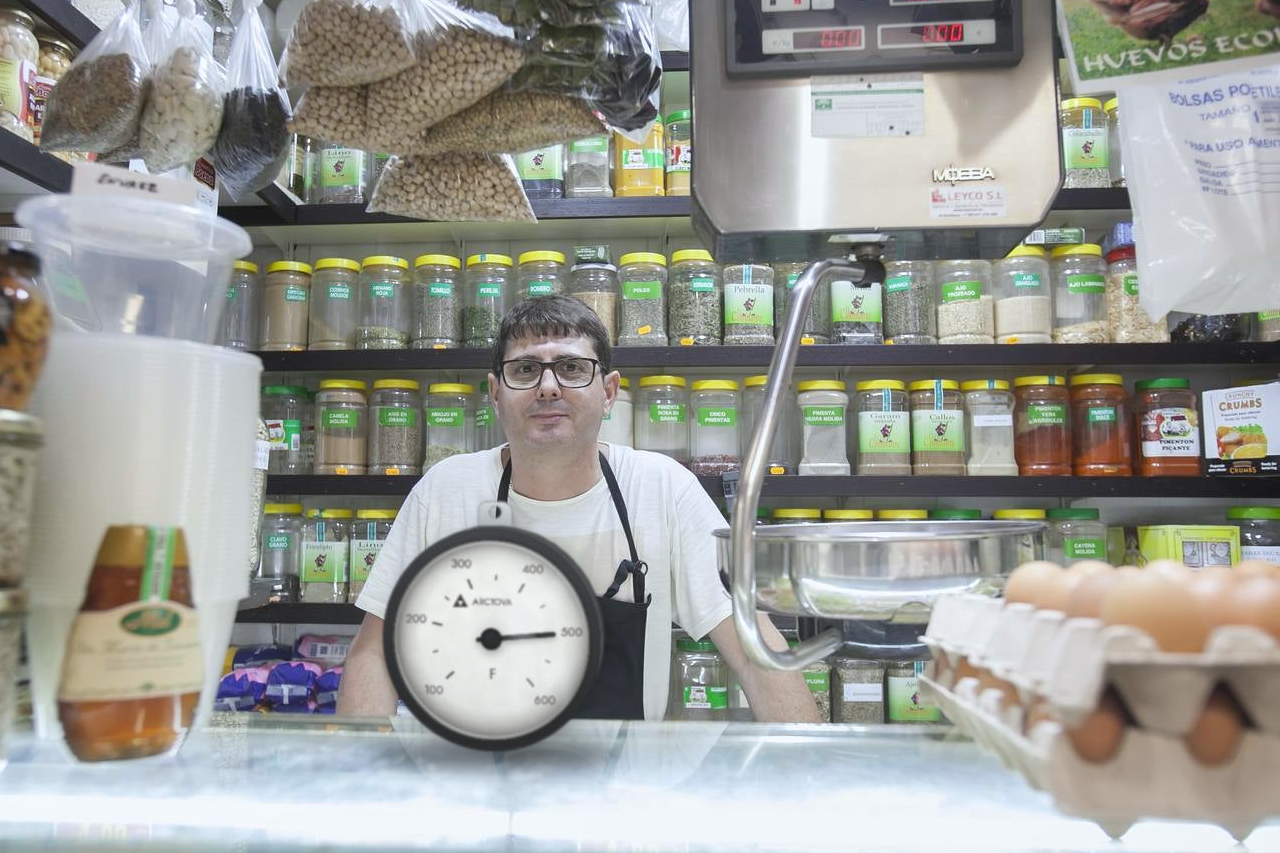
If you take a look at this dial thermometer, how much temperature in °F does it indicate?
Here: 500 °F
